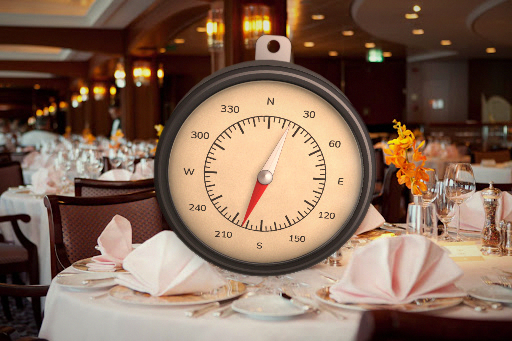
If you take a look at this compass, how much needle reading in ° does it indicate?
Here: 200 °
